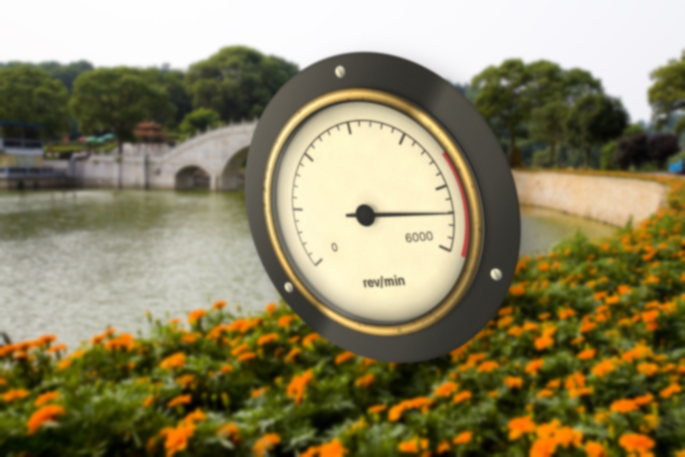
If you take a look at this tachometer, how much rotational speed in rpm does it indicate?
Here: 5400 rpm
